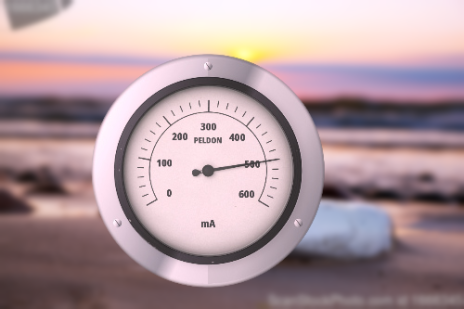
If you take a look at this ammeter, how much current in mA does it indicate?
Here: 500 mA
